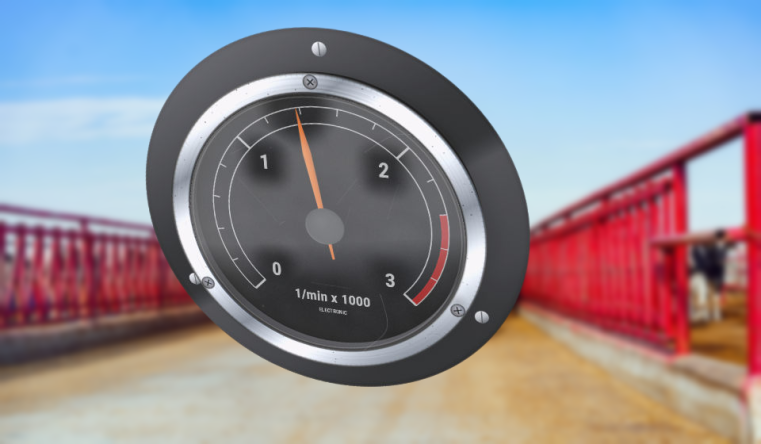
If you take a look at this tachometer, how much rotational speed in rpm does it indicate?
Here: 1400 rpm
